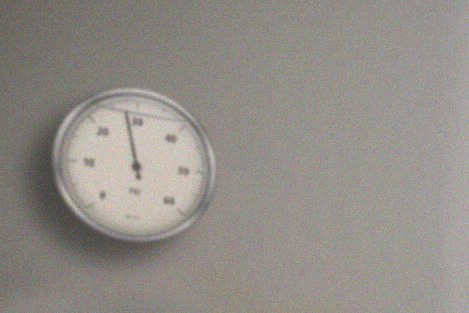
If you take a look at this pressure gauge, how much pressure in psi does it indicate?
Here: 27.5 psi
